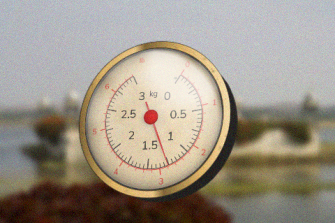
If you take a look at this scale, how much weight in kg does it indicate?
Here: 1.25 kg
